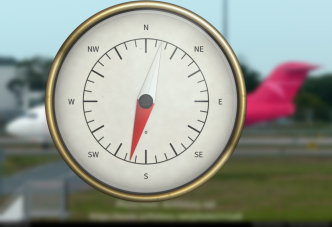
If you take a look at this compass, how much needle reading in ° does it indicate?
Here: 195 °
